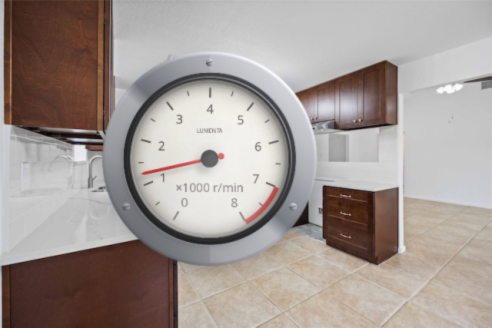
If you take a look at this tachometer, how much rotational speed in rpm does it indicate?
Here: 1250 rpm
